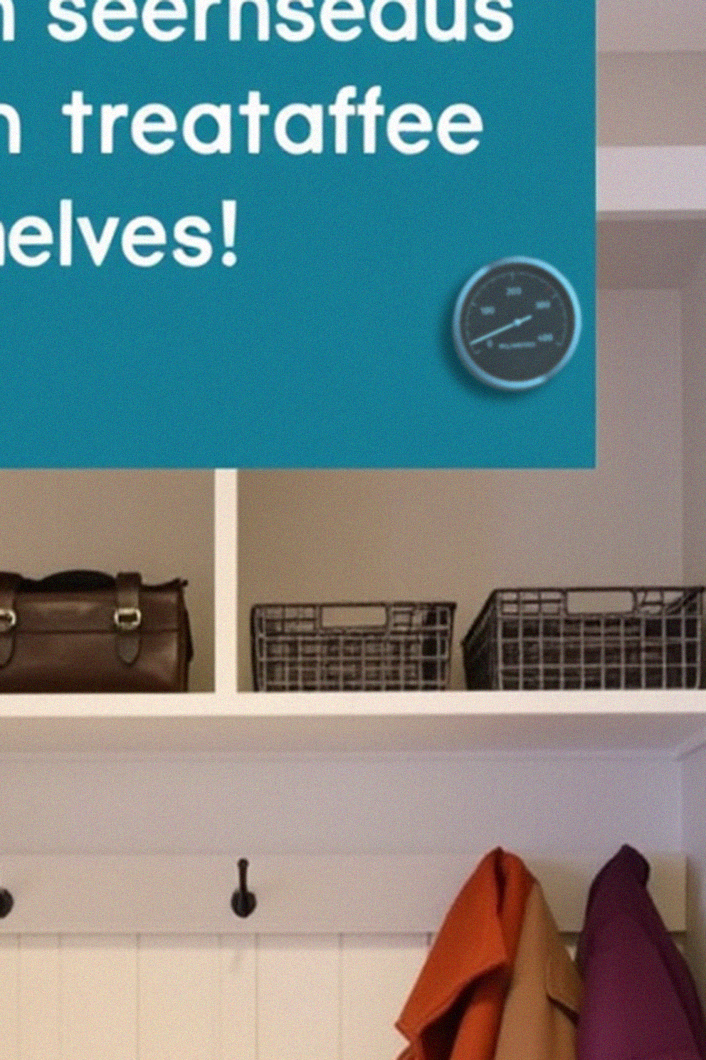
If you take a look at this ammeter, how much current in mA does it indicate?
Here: 20 mA
